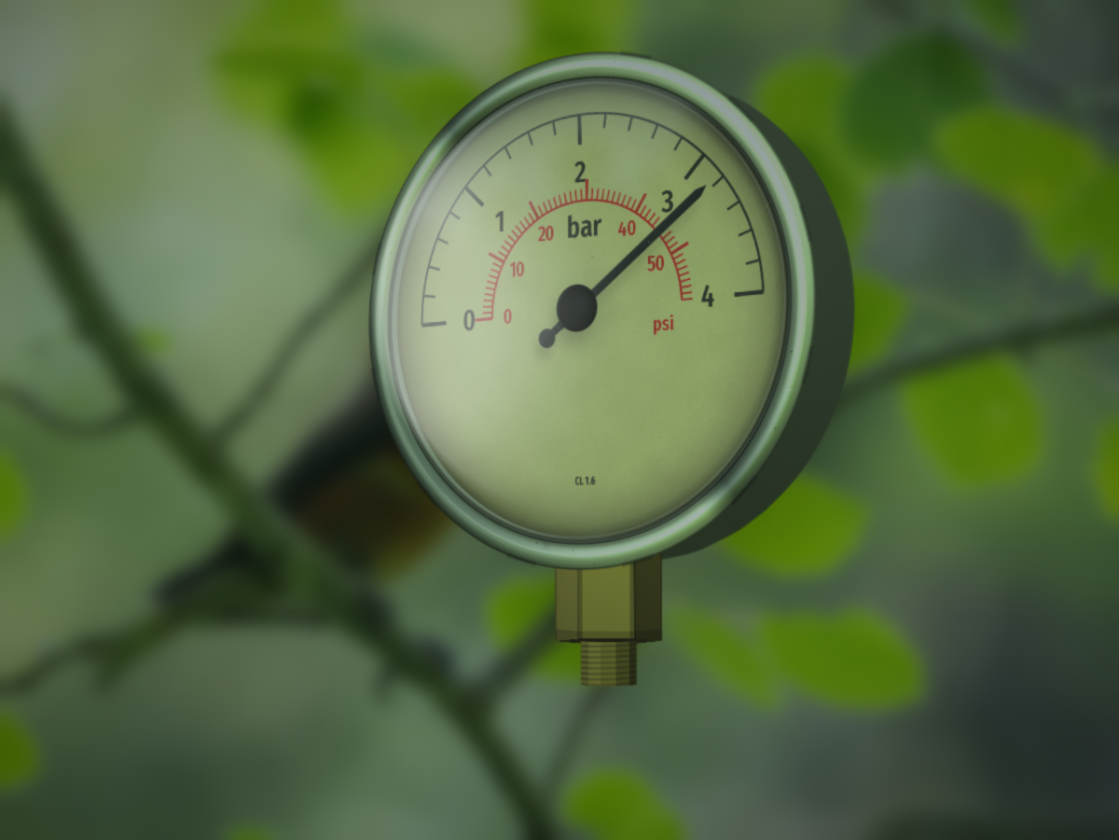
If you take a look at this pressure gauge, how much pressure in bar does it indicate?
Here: 3.2 bar
